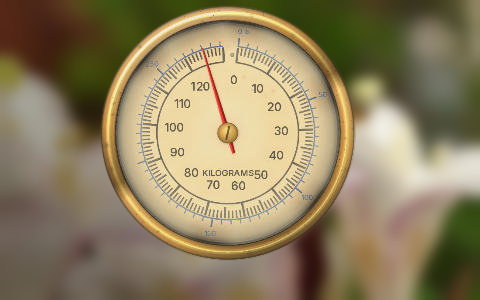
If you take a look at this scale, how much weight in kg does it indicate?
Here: 125 kg
